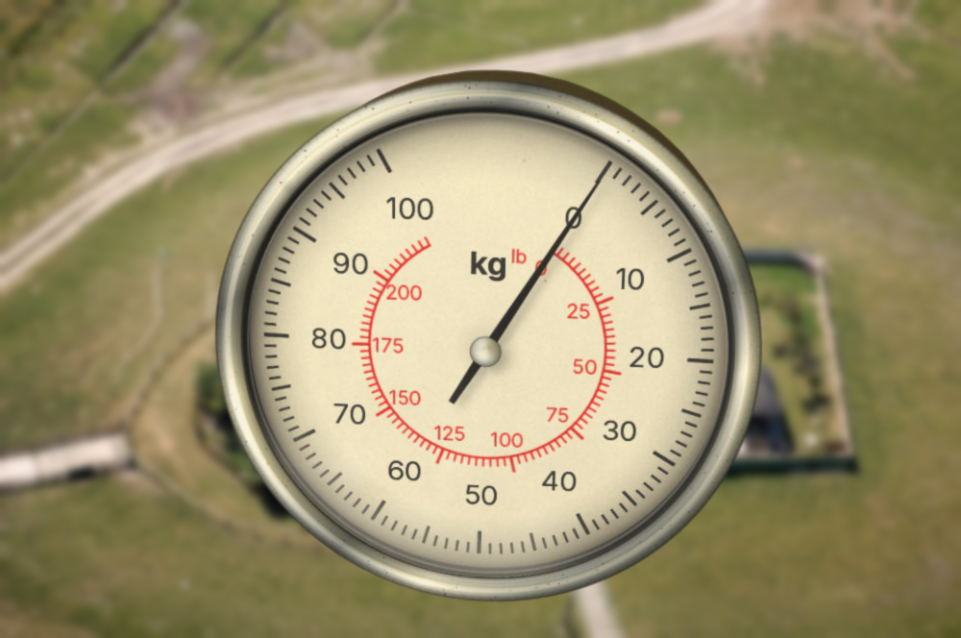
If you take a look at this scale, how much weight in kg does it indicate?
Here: 0 kg
